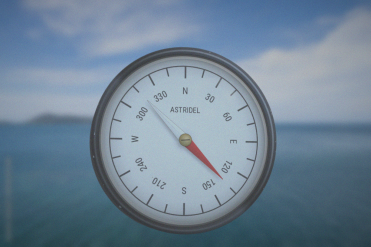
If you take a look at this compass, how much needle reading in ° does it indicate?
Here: 135 °
